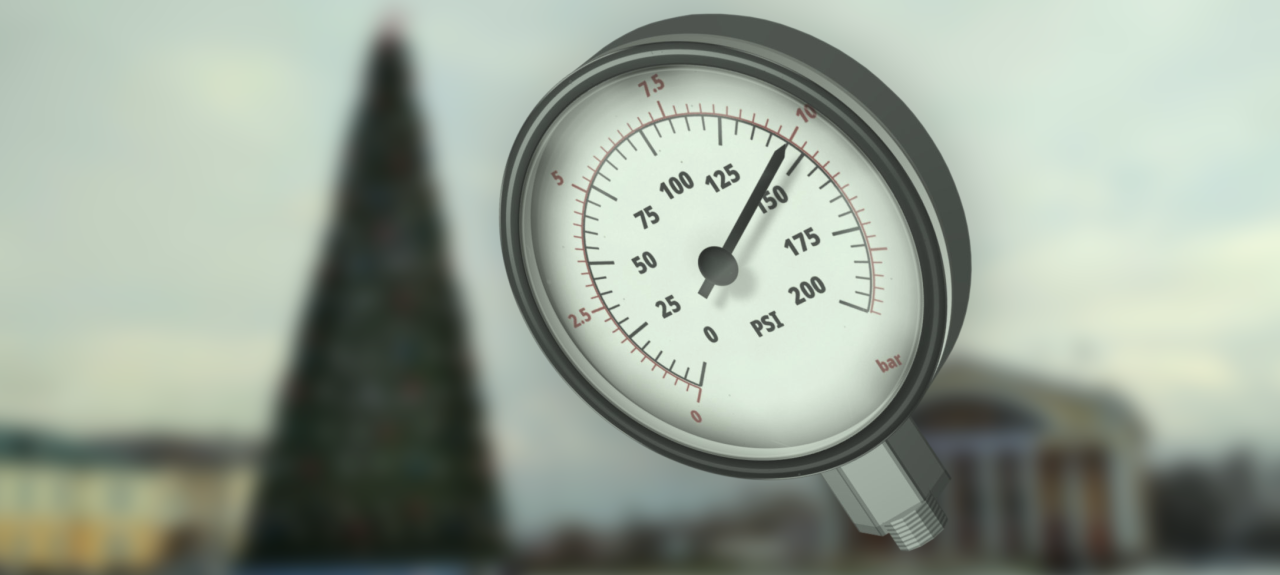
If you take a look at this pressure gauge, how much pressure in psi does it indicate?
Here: 145 psi
